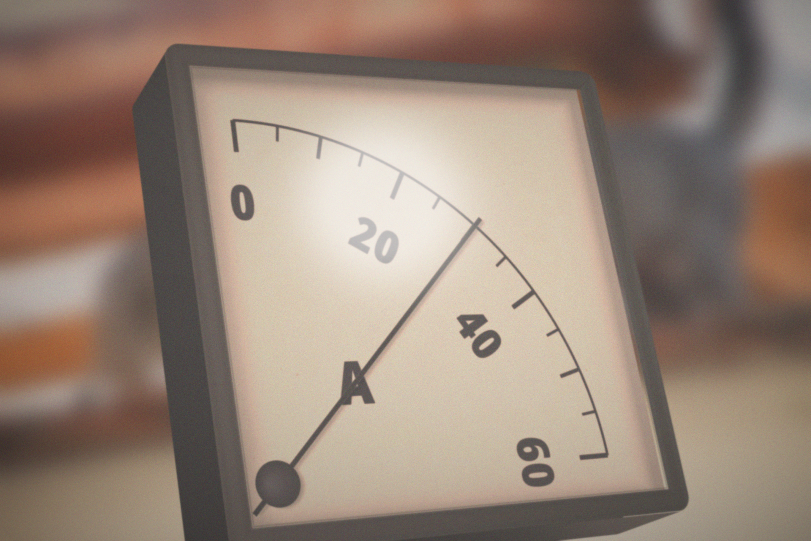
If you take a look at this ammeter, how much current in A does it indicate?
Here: 30 A
